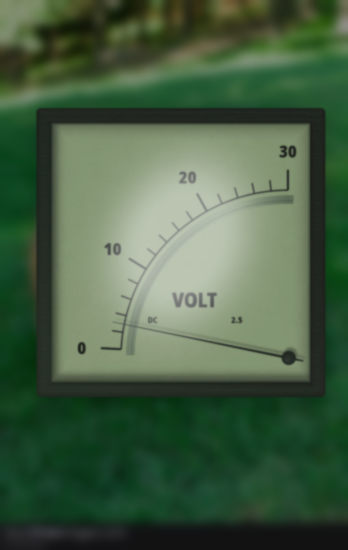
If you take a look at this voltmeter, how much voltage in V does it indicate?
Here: 3 V
